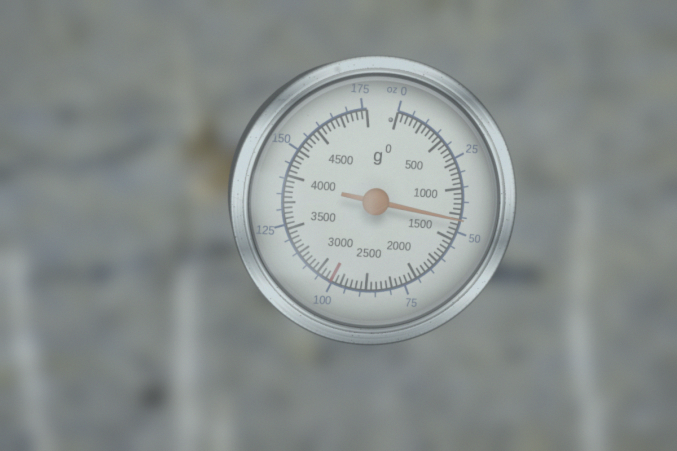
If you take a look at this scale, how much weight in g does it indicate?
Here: 1300 g
